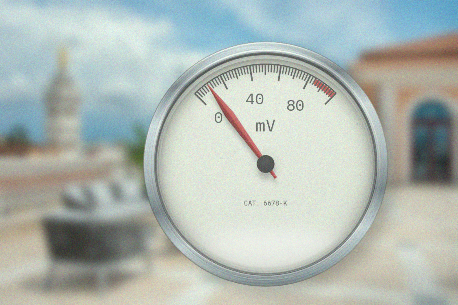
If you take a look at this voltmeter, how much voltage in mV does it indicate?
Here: 10 mV
